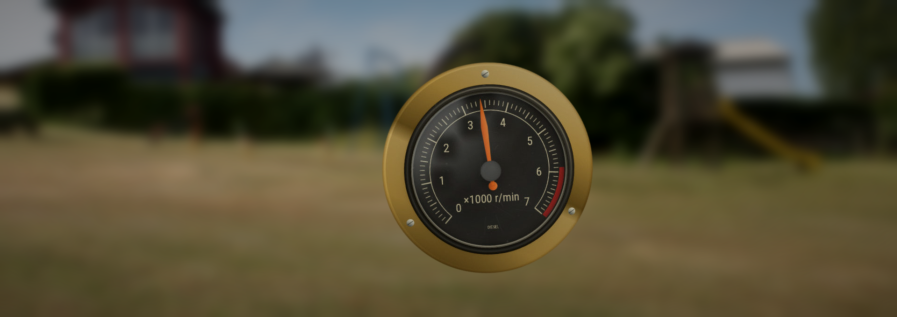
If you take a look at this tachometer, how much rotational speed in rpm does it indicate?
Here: 3400 rpm
